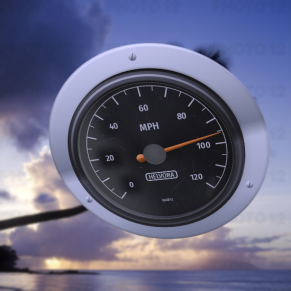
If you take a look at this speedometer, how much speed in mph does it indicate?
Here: 95 mph
